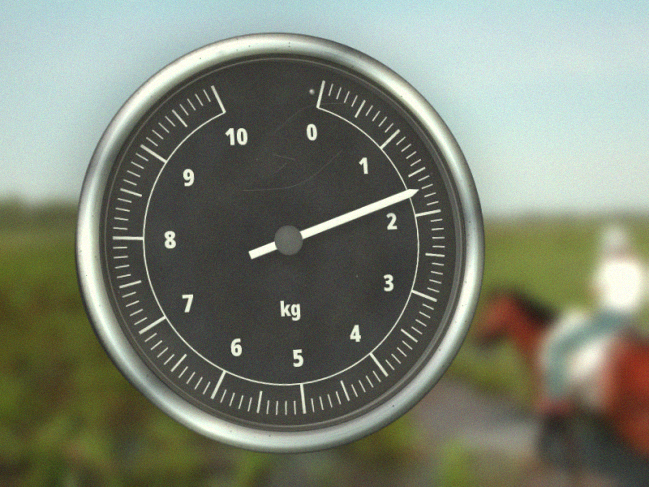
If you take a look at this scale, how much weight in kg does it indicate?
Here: 1.7 kg
